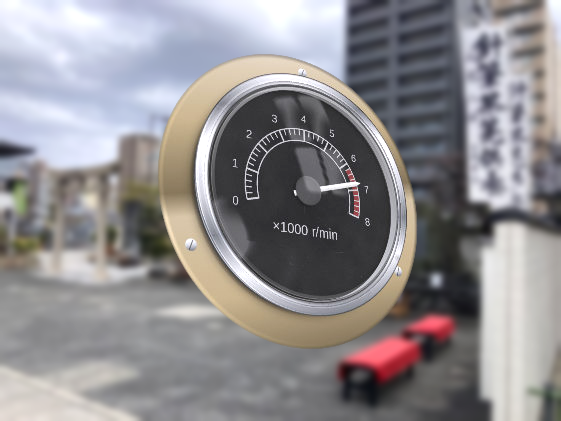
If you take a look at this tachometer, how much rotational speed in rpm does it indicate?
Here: 6800 rpm
